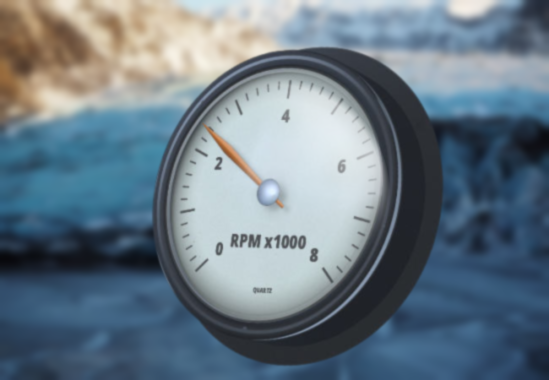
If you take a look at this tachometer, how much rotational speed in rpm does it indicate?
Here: 2400 rpm
